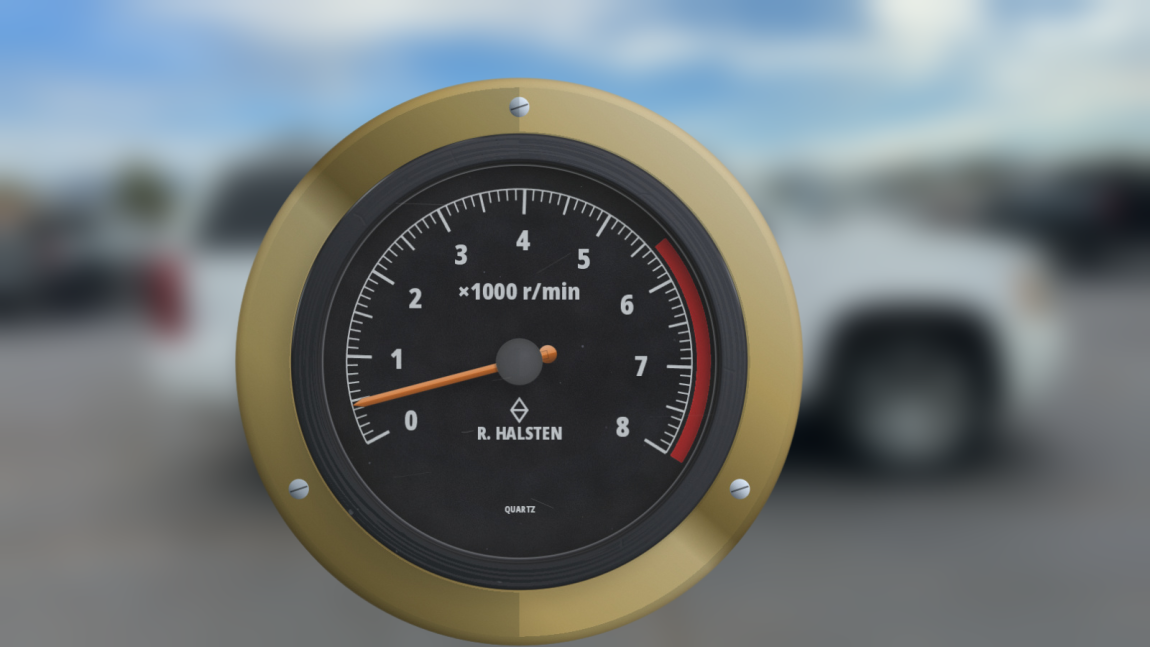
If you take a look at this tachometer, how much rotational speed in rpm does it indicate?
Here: 450 rpm
